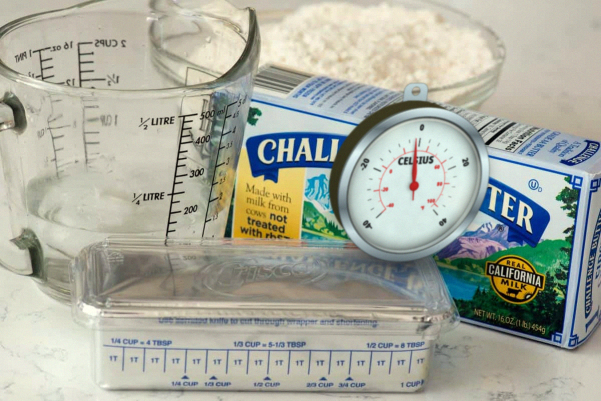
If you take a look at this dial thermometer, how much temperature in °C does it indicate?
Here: -2 °C
